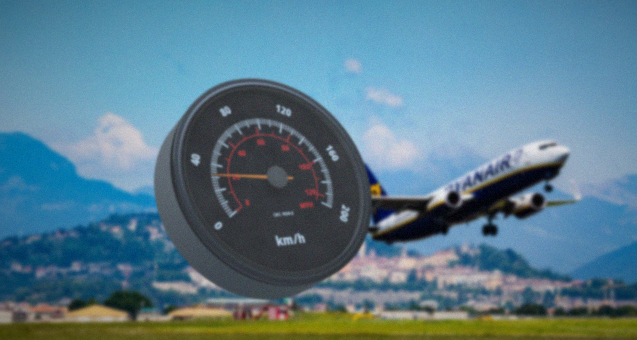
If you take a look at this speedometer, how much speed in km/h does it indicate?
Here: 30 km/h
